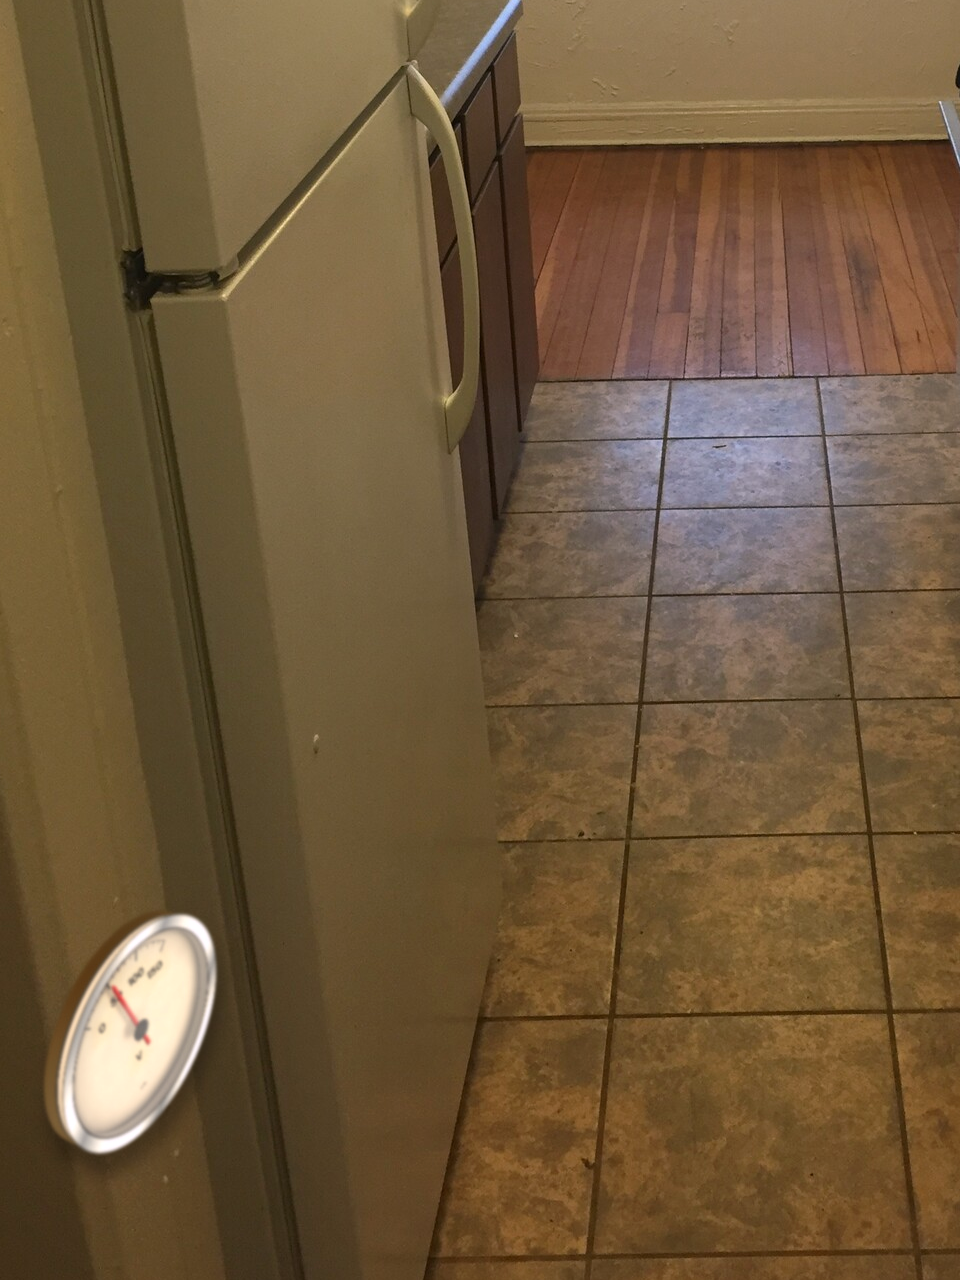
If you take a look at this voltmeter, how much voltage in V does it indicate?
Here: 50 V
